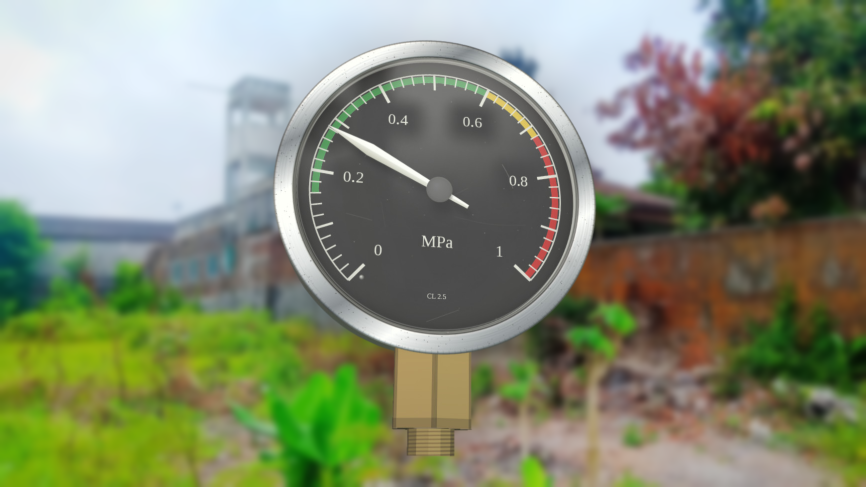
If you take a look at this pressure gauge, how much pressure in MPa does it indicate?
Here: 0.28 MPa
